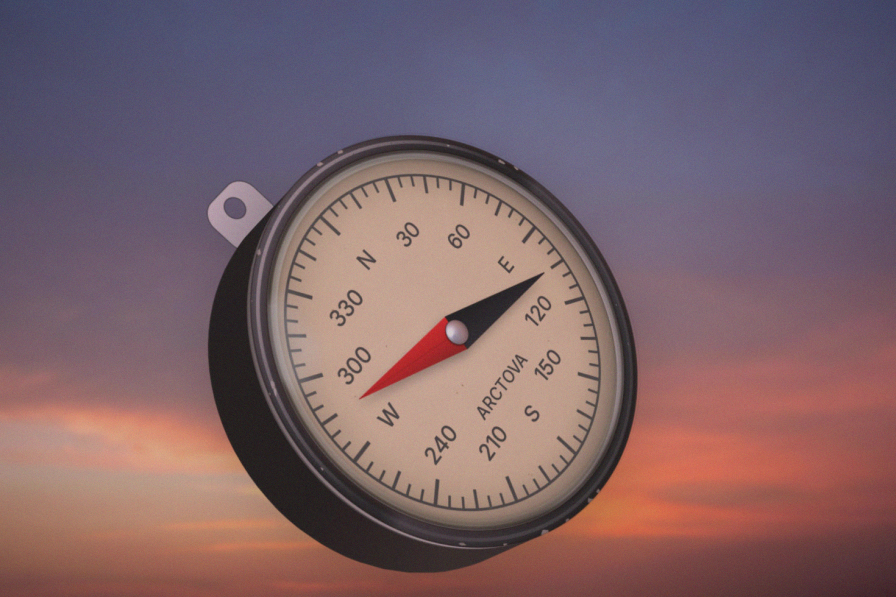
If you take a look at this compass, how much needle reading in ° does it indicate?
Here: 285 °
